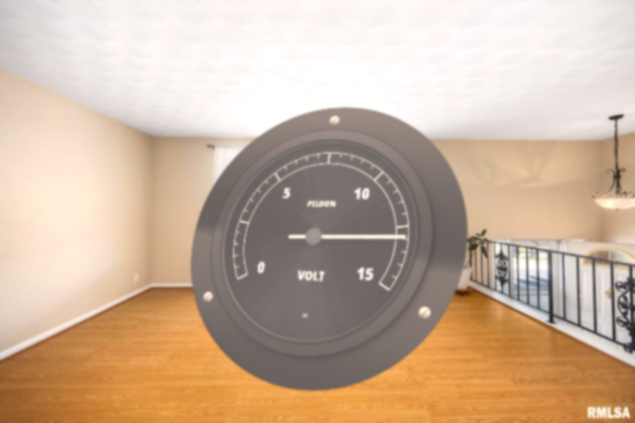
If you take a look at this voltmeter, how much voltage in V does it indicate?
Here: 13 V
